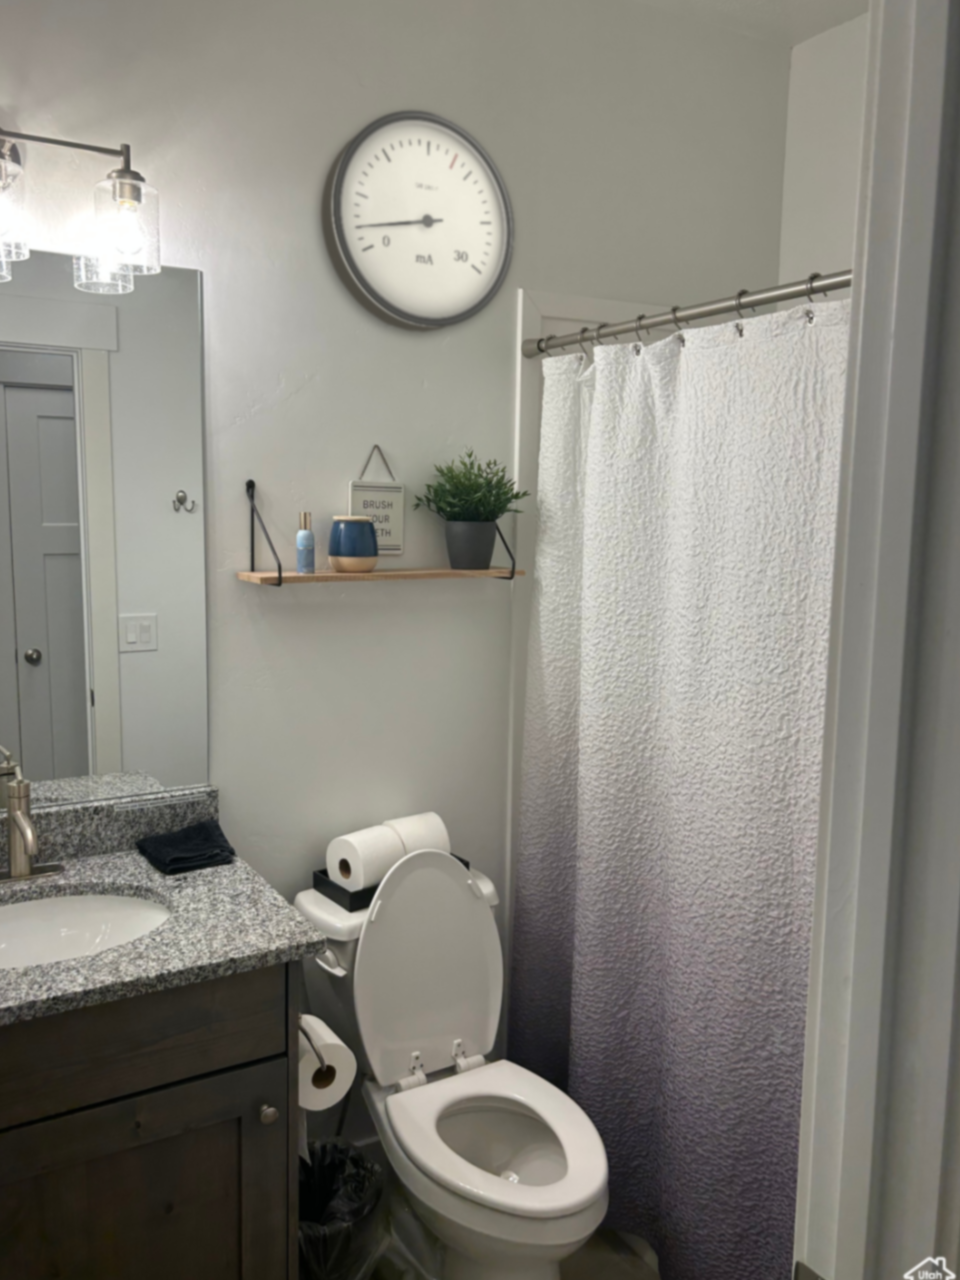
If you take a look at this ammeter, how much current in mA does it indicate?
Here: 2 mA
